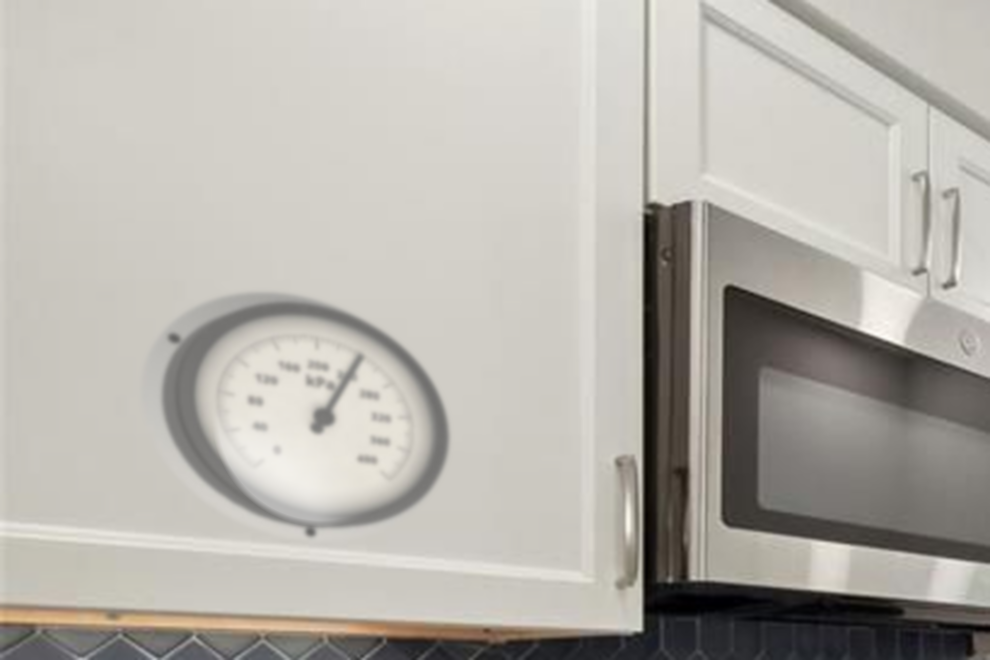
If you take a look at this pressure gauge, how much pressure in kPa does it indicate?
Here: 240 kPa
